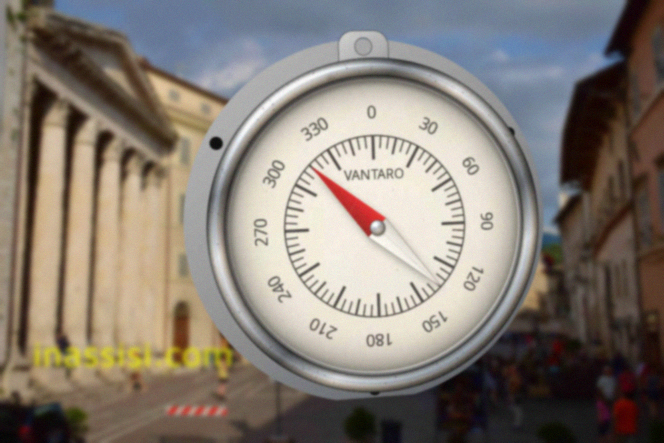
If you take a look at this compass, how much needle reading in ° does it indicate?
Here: 315 °
